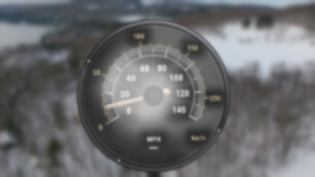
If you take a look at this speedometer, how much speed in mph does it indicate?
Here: 10 mph
